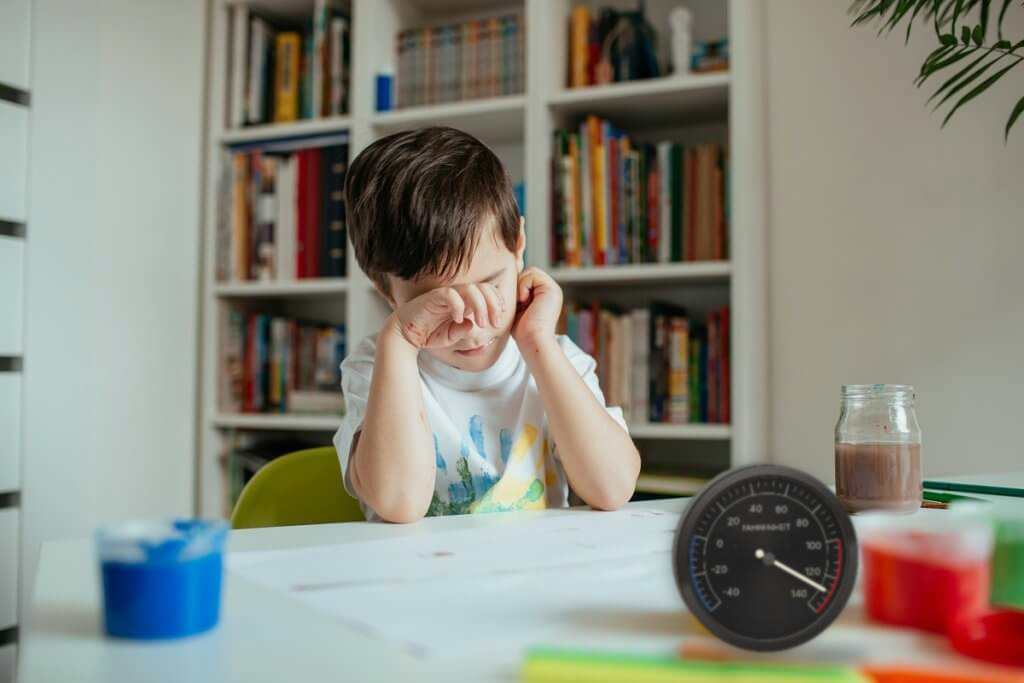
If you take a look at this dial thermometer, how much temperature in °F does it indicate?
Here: 128 °F
